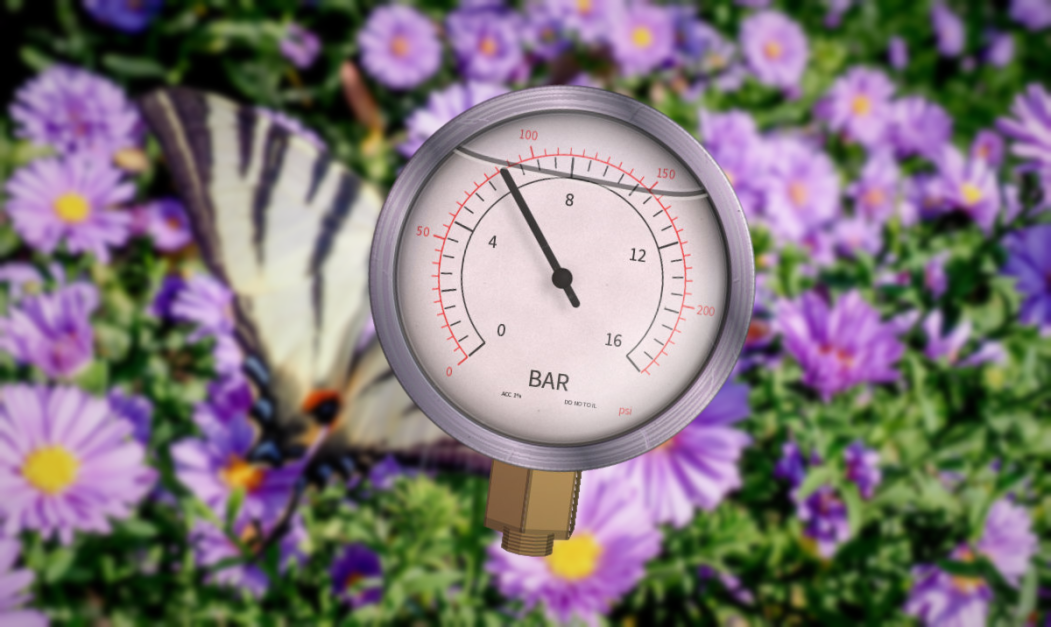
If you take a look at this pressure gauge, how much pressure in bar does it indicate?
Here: 6 bar
